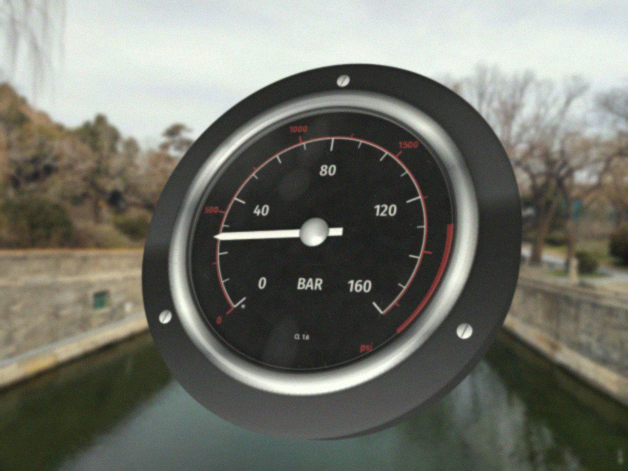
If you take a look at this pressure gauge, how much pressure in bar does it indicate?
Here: 25 bar
